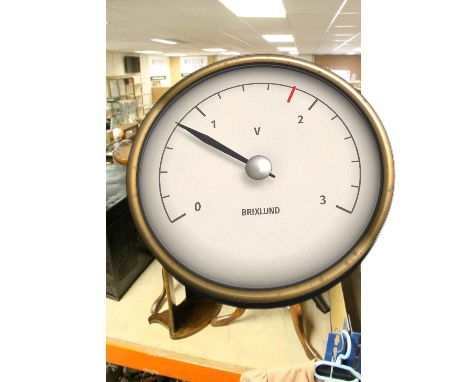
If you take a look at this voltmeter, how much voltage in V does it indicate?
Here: 0.8 V
